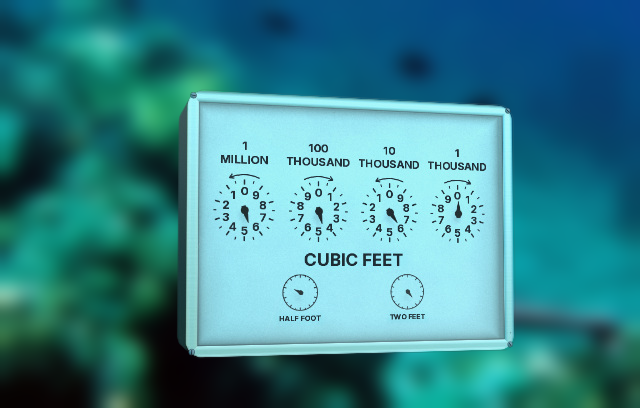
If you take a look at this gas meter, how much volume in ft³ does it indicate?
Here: 546000 ft³
